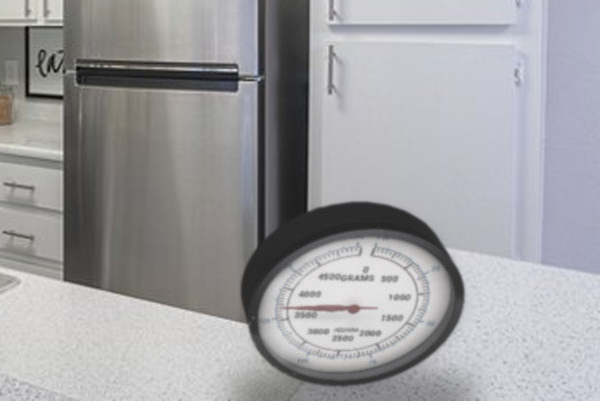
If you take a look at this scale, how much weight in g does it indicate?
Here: 3750 g
